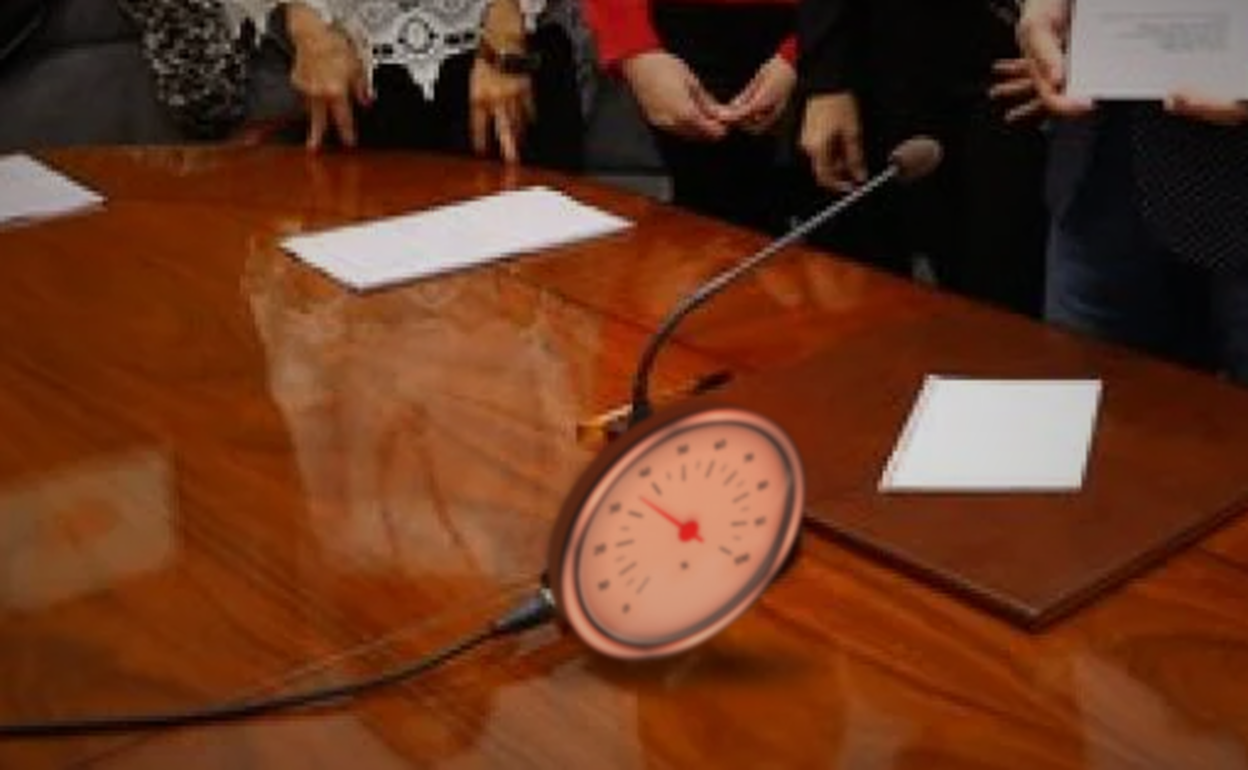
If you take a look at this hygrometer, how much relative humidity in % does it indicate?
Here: 35 %
